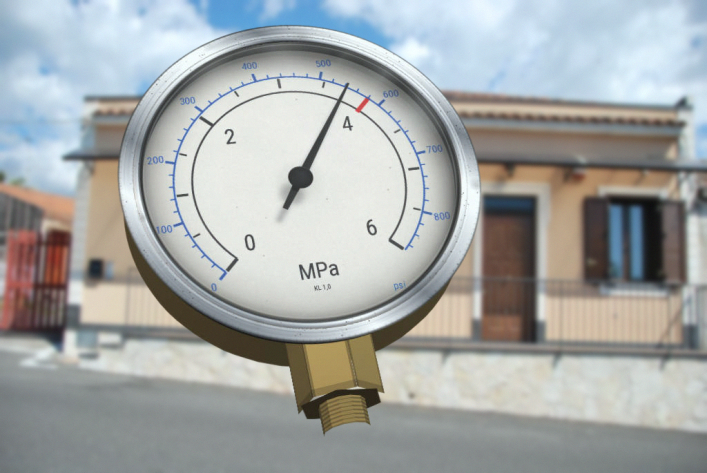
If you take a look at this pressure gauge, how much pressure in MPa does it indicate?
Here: 3.75 MPa
